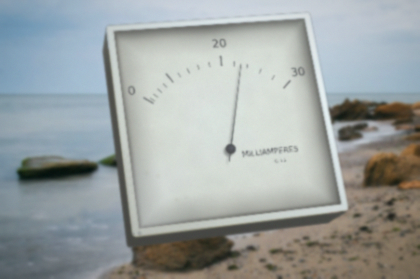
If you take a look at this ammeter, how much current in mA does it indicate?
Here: 23 mA
